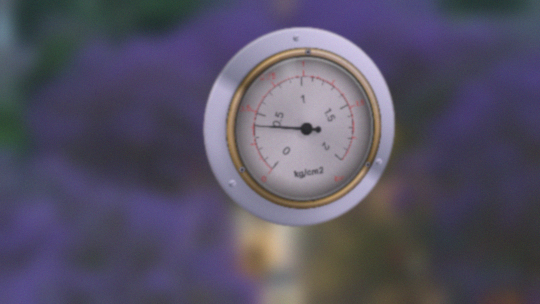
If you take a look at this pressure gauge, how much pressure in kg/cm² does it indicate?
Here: 0.4 kg/cm²
